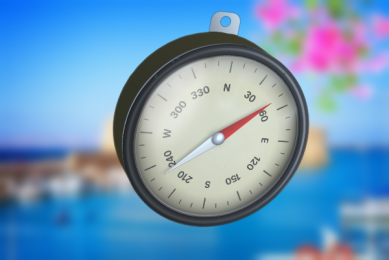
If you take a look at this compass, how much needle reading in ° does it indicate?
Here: 50 °
